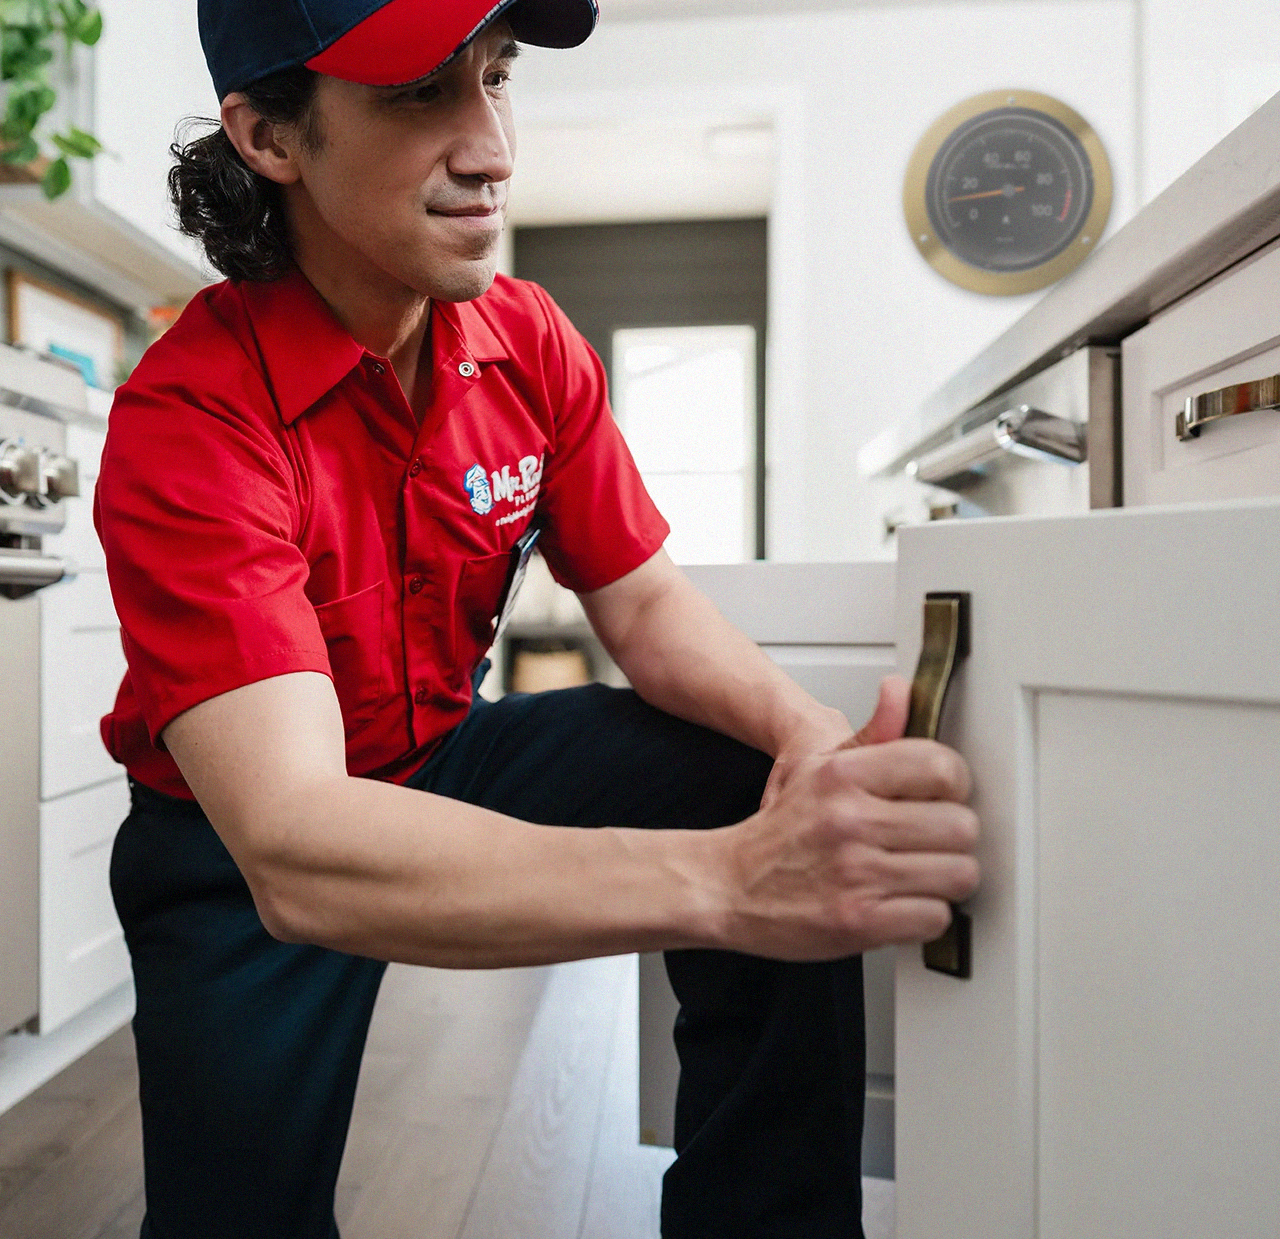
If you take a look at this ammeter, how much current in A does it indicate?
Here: 10 A
